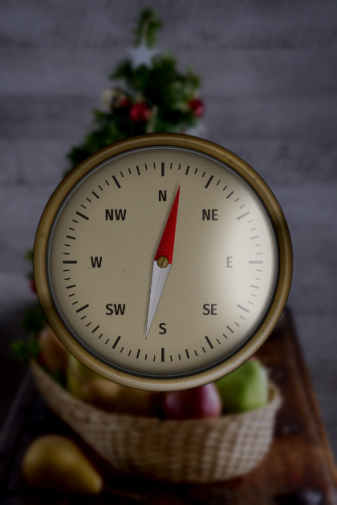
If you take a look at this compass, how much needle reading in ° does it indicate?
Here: 12.5 °
